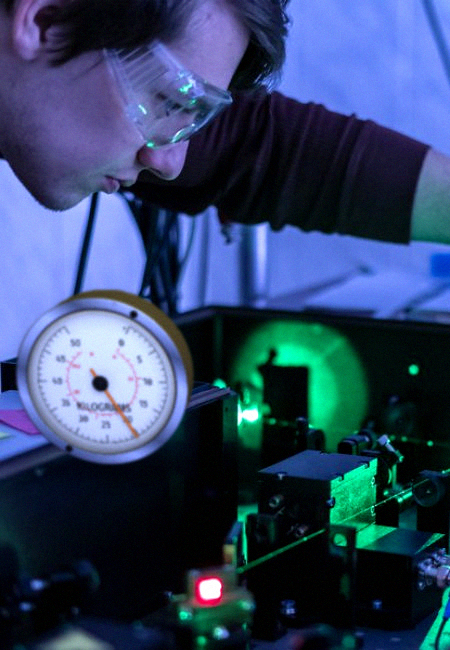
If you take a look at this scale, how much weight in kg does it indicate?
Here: 20 kg
